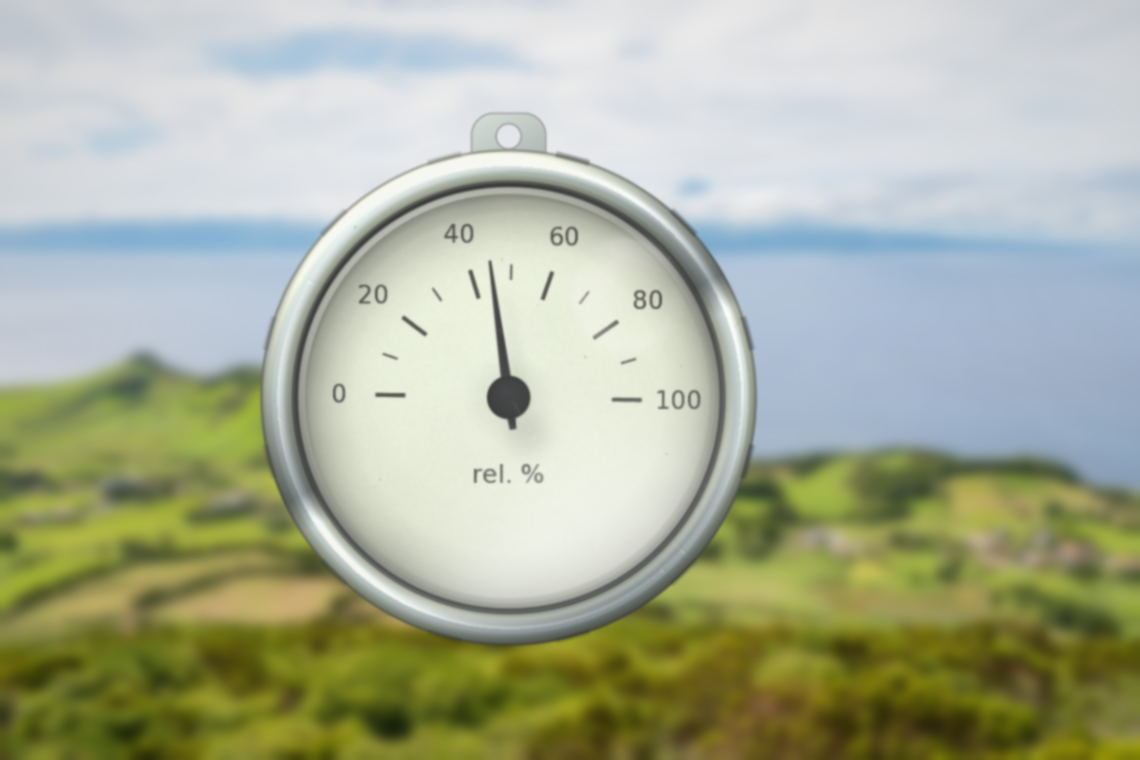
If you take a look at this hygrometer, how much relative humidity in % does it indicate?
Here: 45 %
